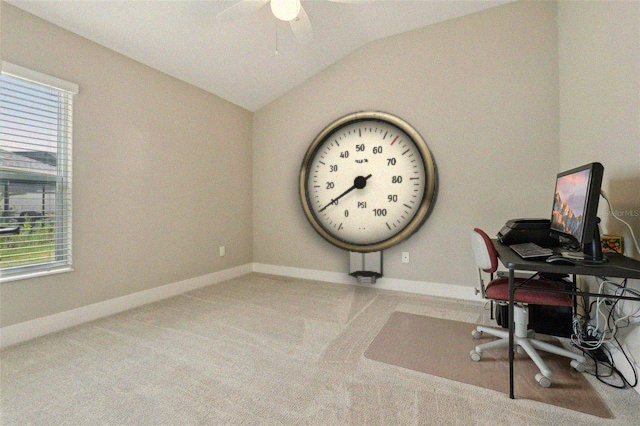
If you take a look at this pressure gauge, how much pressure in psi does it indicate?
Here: 10 psi
